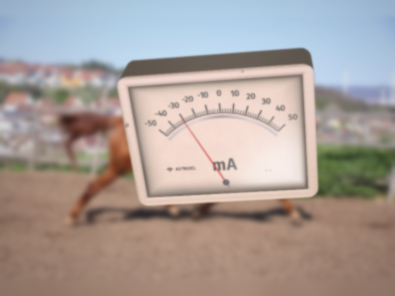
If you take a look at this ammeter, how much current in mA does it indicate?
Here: -30 mA
